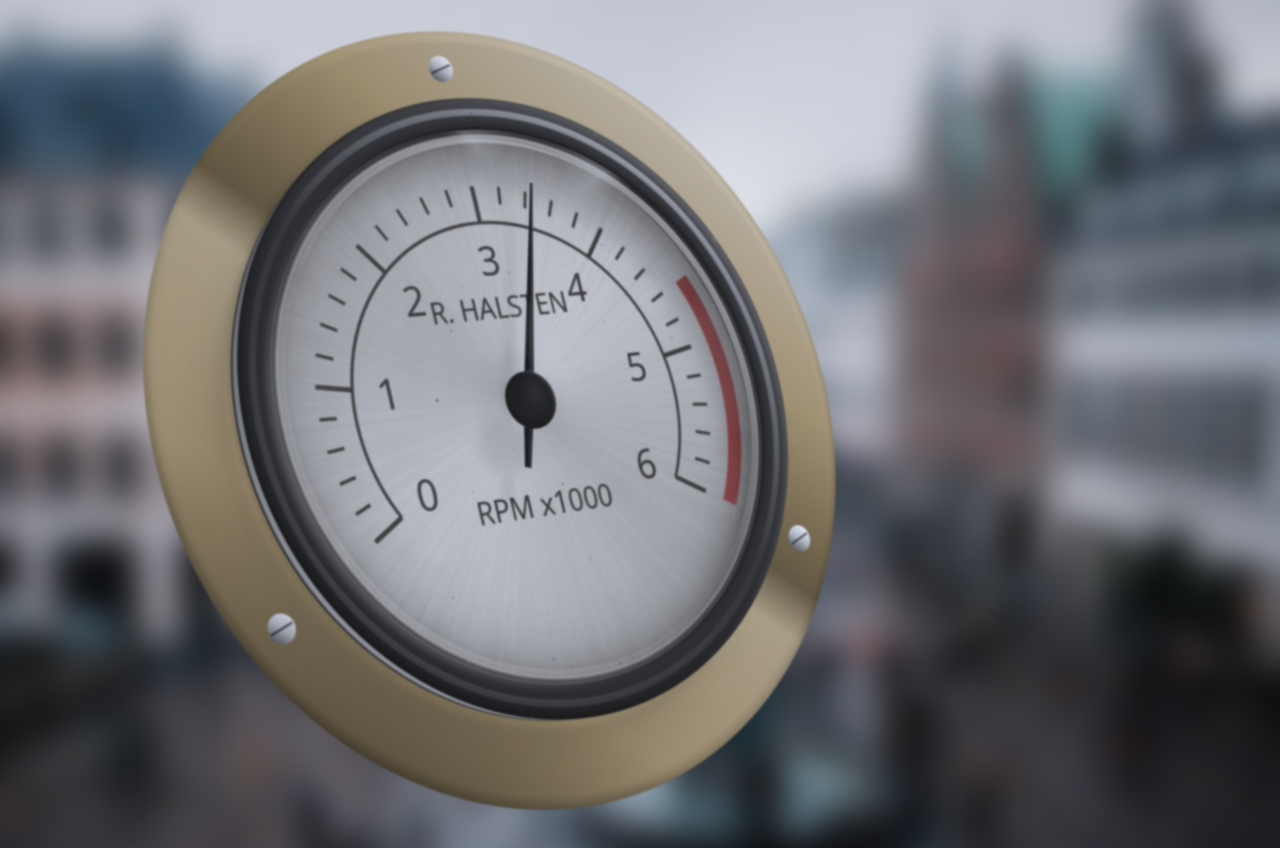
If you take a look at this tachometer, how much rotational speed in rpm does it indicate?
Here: 3400 rpm
